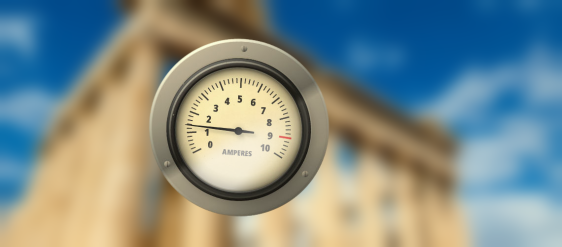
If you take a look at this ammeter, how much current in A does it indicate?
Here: 1.4 A
